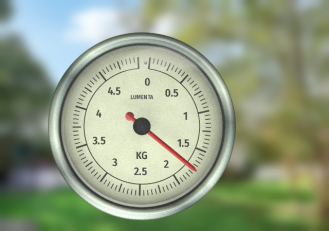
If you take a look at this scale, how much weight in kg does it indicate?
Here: 1.75 kg
